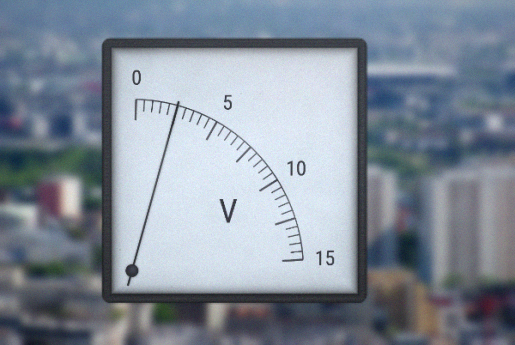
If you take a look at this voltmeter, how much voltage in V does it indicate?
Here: 2.5 V
